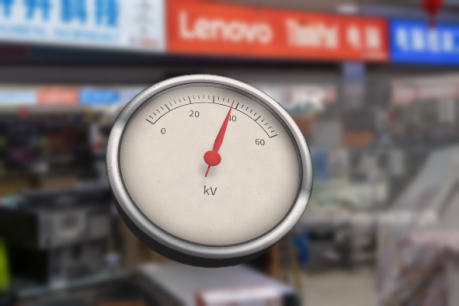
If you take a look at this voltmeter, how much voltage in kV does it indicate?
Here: 38 kV
